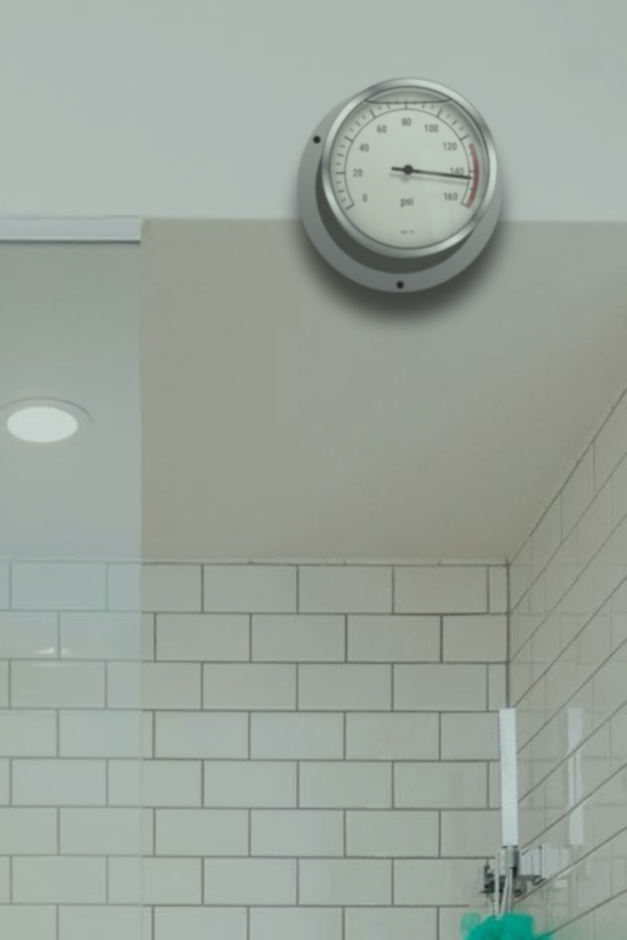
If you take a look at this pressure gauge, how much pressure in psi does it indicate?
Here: 145 psi
